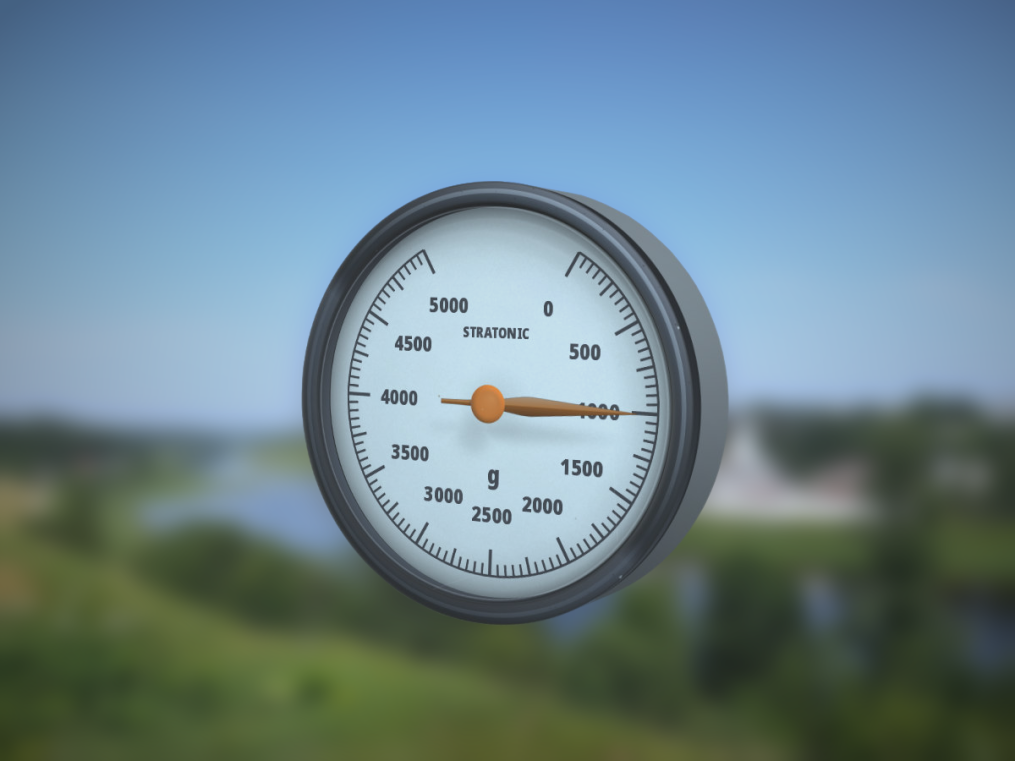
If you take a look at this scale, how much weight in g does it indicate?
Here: 1000 g
